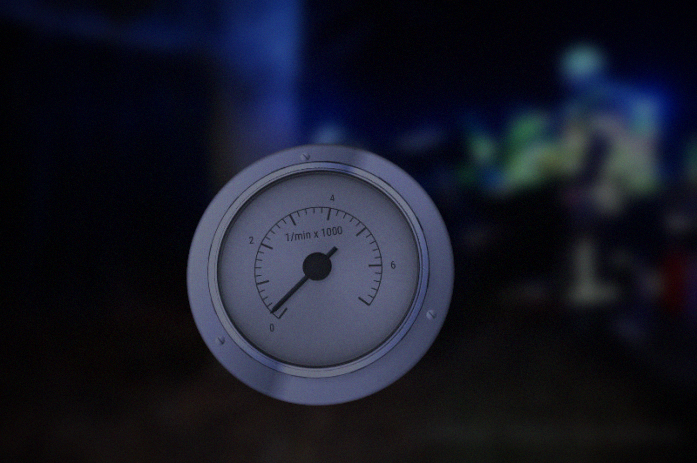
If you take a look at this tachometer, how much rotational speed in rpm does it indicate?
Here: 200 rpm
